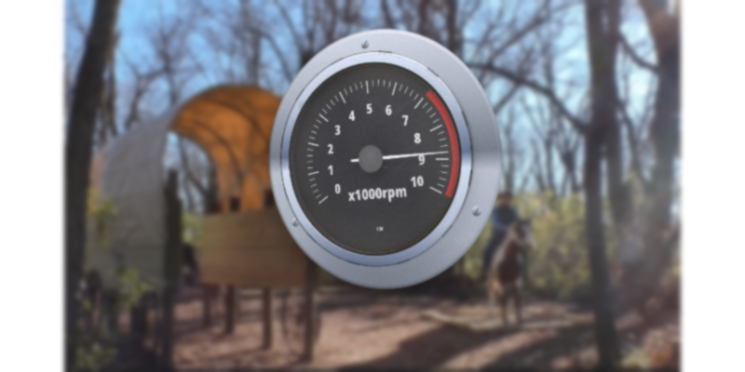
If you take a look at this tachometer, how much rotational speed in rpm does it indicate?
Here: 8800 rpm
